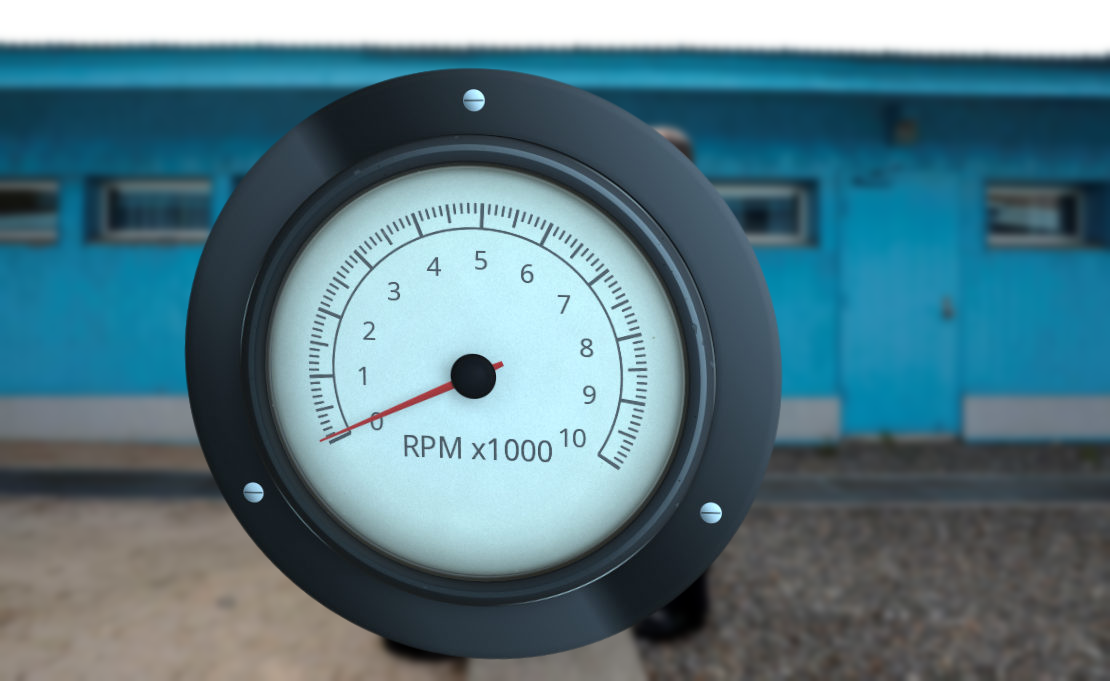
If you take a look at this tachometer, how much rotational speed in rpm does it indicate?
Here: 100 rpm
